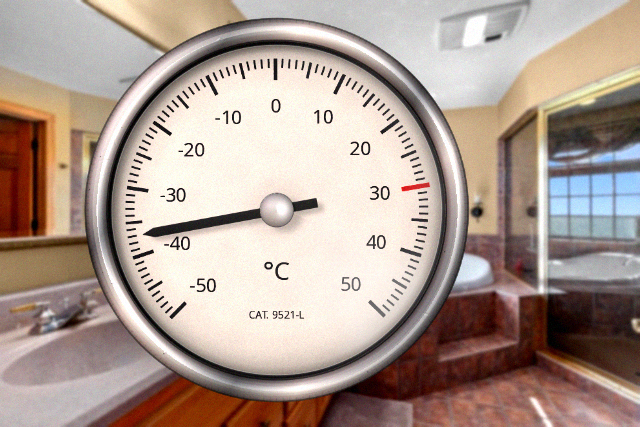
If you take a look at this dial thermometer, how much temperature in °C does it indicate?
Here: -37 °C
